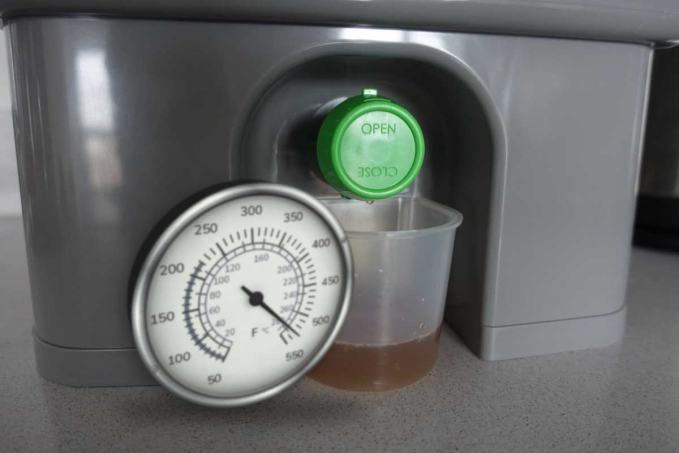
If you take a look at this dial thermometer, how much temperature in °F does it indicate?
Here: 530 °F
